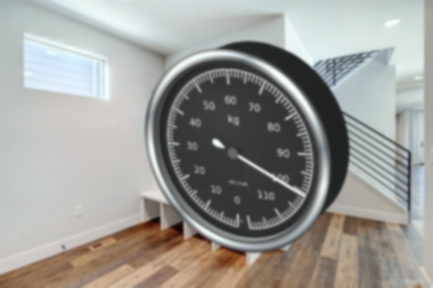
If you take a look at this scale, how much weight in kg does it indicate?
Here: 100 kg
